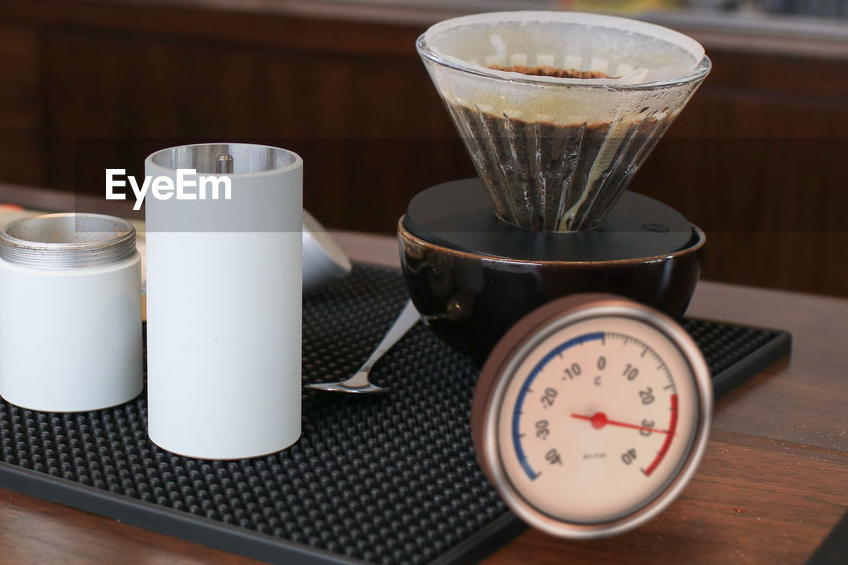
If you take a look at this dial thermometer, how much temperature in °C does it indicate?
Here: 30 °C
